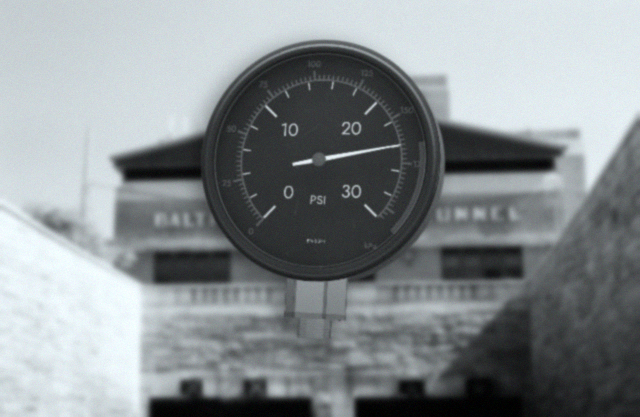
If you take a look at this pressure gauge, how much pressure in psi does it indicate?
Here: 24 psi
